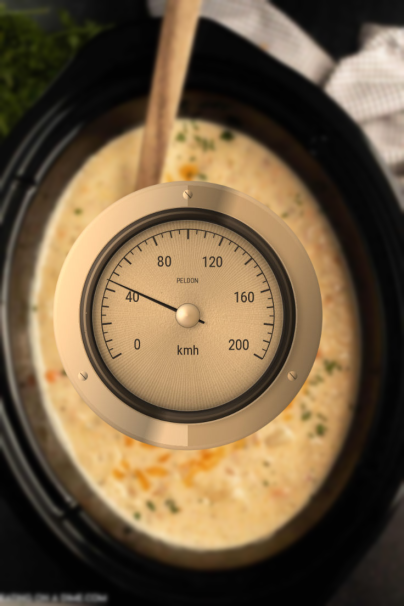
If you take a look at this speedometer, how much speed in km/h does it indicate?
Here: 45 km/h
